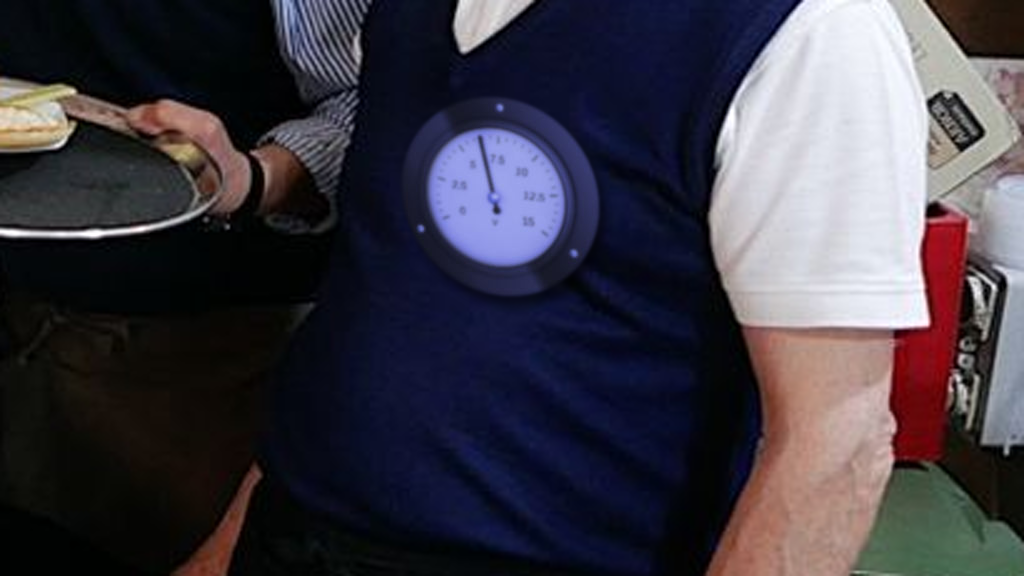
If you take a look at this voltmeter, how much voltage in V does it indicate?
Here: 6.5 V
